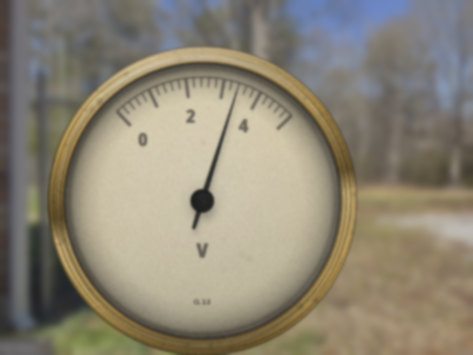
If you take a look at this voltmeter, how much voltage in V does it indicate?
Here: 3.4 V
